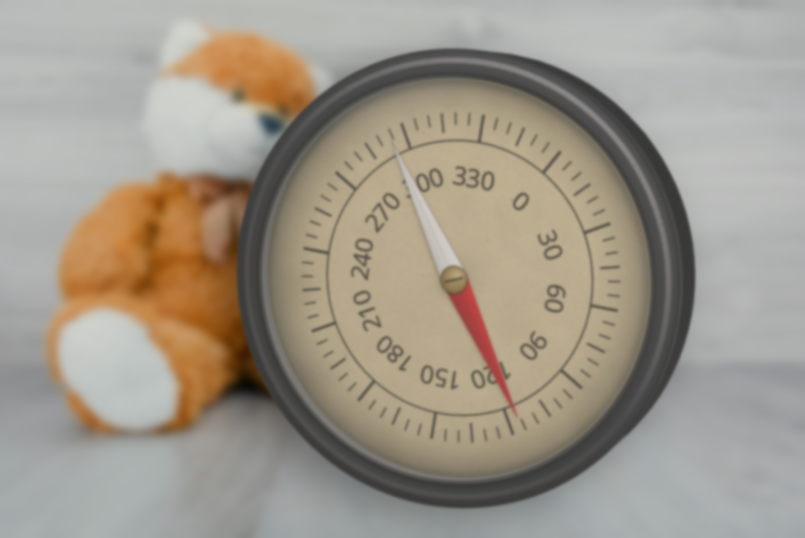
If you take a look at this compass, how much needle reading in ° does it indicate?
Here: 115 °
